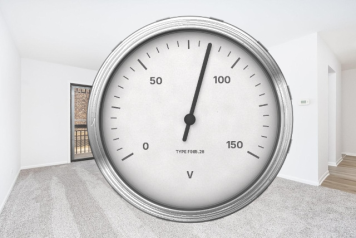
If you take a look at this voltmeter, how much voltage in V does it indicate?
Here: 85 V
